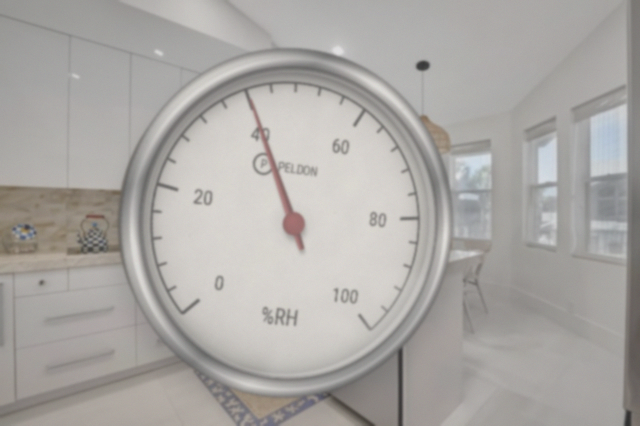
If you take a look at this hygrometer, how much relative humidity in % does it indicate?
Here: 40 %
